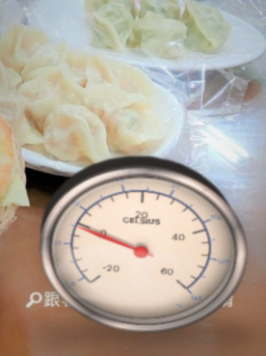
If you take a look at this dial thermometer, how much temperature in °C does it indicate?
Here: 0 °C
